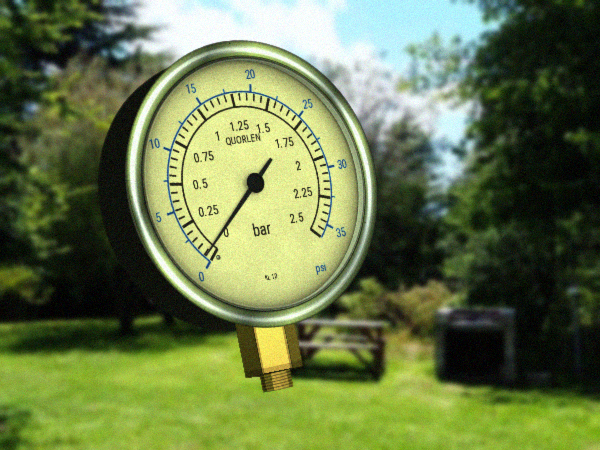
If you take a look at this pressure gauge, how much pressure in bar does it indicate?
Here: 0.05 bar
